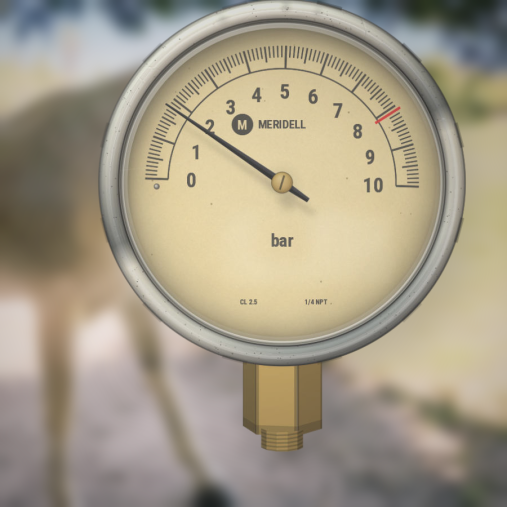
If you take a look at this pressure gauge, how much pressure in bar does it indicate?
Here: 1.8 bar
